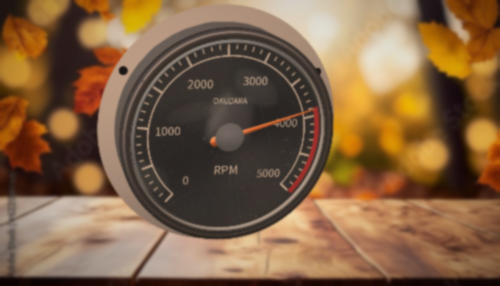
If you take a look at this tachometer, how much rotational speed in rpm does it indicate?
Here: 3900 rpm
